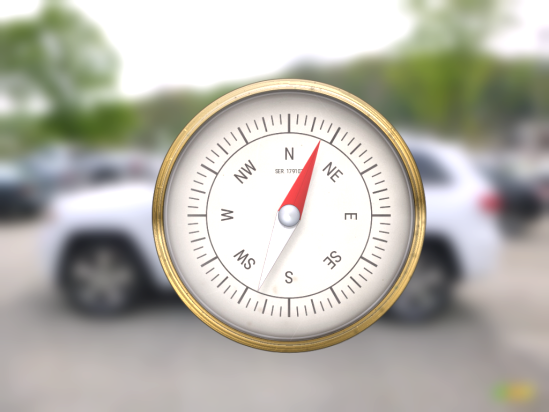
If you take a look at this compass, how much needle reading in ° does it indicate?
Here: 22.5 °
